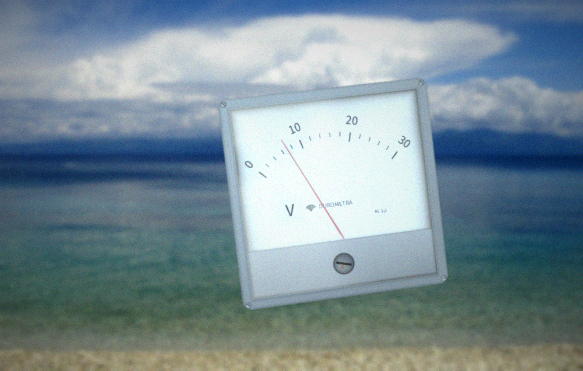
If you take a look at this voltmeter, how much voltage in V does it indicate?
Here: 7 V
